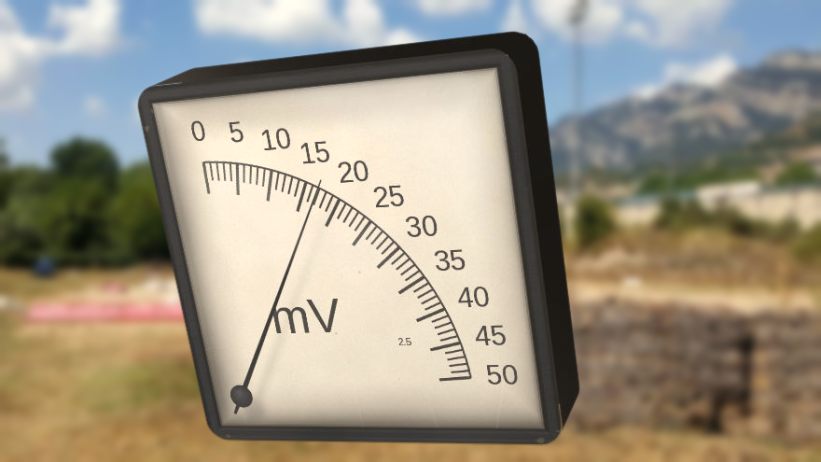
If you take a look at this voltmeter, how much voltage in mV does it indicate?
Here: 17 mV
